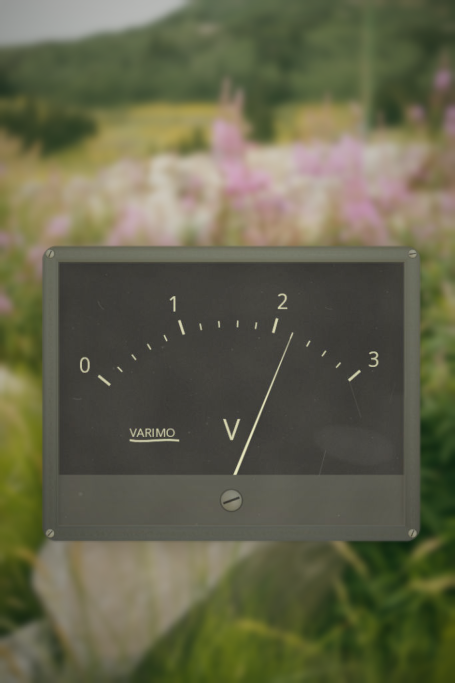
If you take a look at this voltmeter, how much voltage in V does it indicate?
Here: 2.2 V
